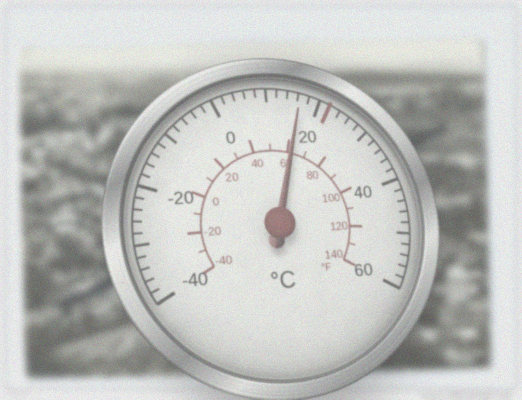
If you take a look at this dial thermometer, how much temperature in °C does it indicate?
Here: 16 °C
